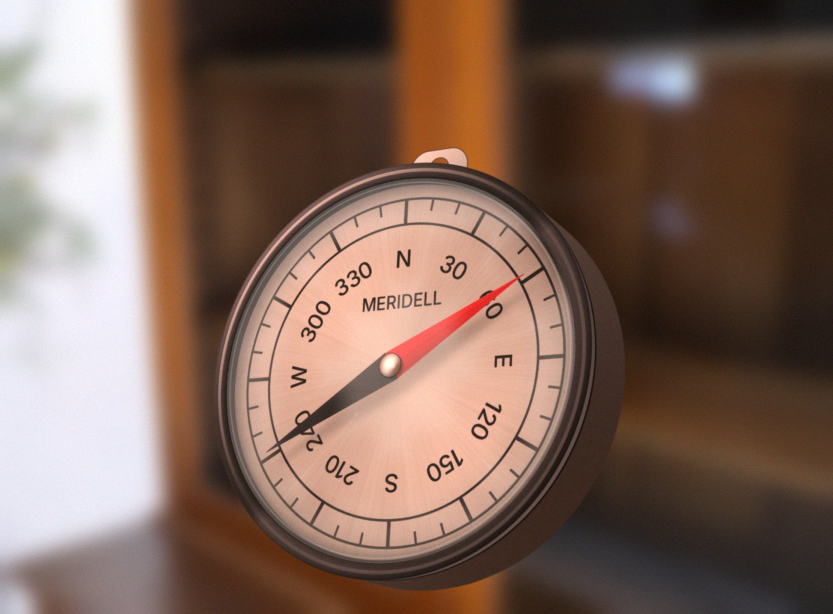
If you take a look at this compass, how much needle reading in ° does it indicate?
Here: 60 °
